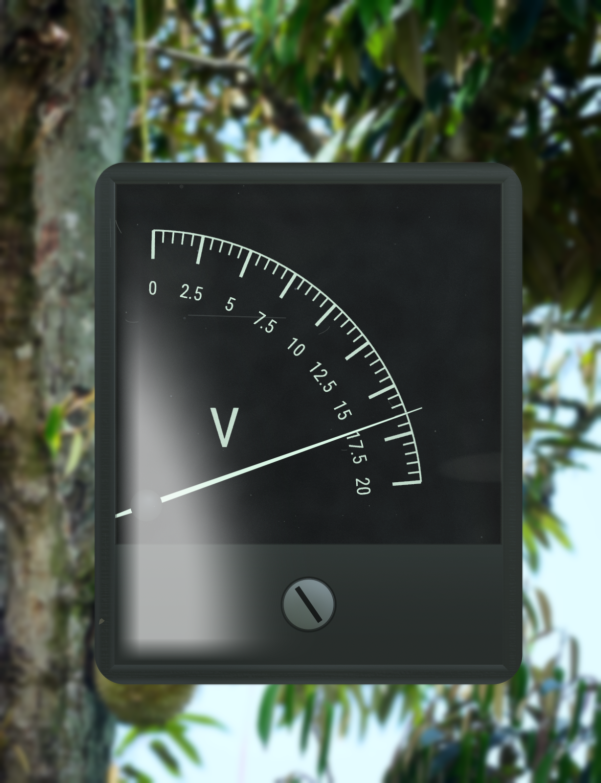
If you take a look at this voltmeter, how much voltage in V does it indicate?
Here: 16.5 V
